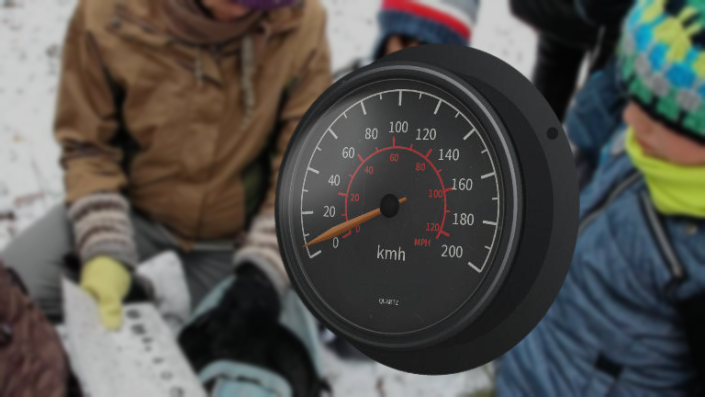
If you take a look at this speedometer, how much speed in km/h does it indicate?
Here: 5 km/h
